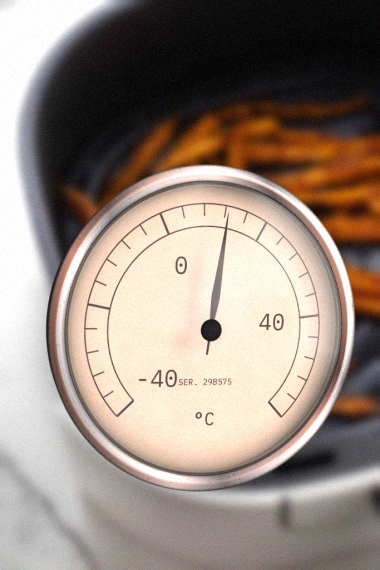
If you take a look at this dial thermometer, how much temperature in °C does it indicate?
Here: 12 °C
